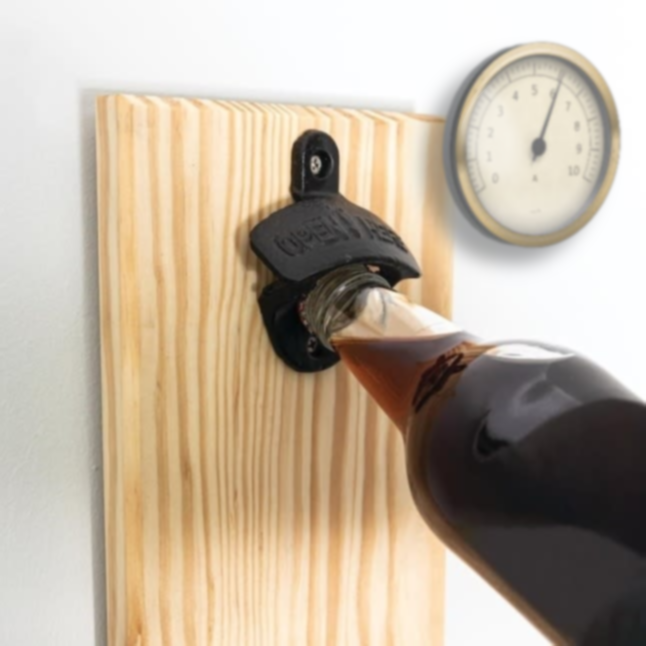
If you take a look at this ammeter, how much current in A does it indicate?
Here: 6 A
